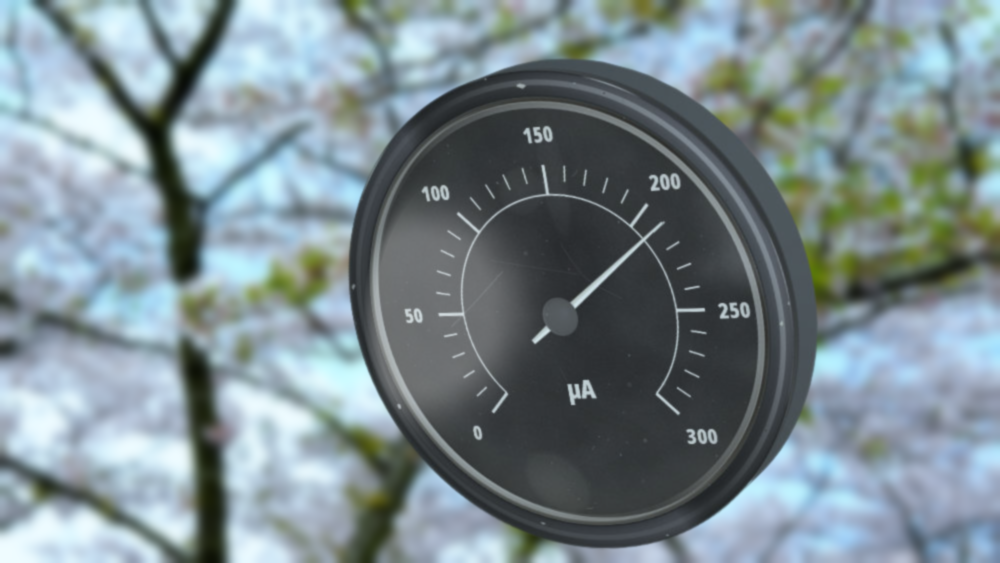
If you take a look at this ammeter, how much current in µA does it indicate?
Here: 210 µA
